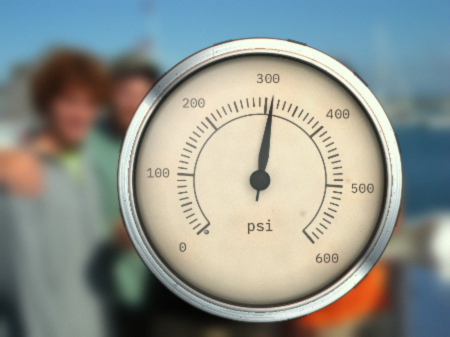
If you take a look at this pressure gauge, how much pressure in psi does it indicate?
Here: 310 psi
